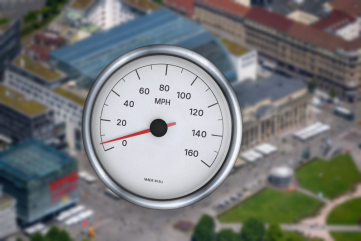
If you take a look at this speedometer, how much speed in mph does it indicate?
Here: 5 mph
